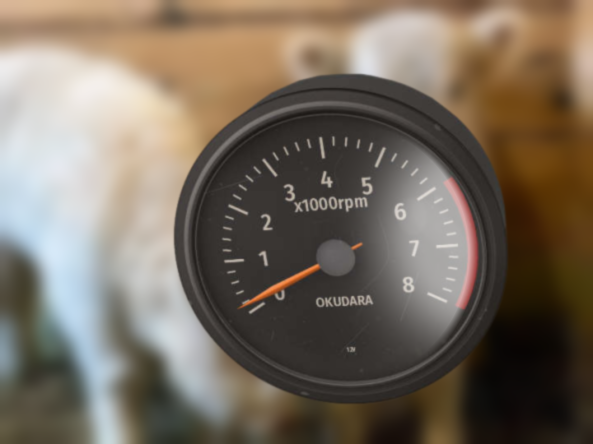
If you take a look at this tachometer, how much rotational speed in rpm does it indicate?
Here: 200 rpm
